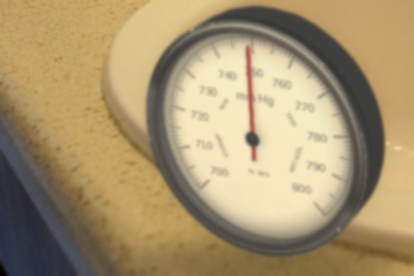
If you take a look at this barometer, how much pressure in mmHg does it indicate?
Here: 750 mmHg
